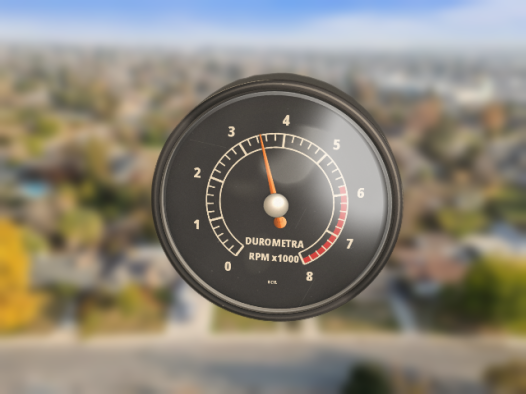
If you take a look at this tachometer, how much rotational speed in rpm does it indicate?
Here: 3500 rpm
